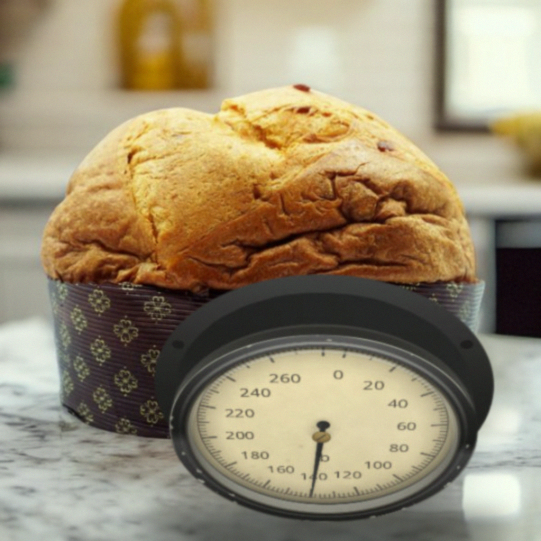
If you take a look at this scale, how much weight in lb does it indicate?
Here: 140 lb
